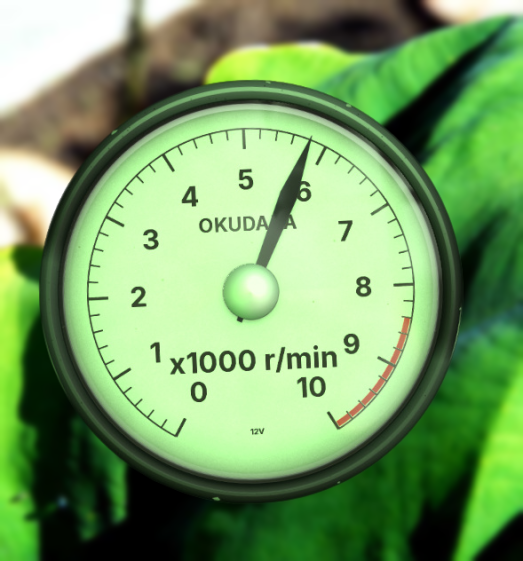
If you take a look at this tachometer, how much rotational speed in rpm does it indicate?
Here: 5800 rpm
